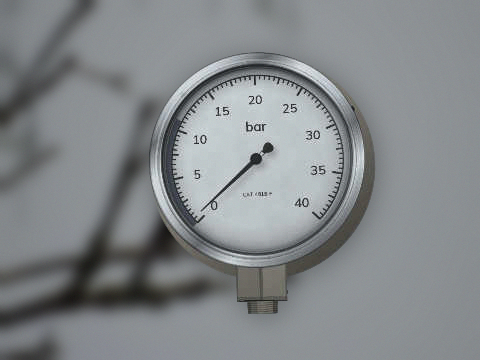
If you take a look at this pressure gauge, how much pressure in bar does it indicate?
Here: 0.5 bar
